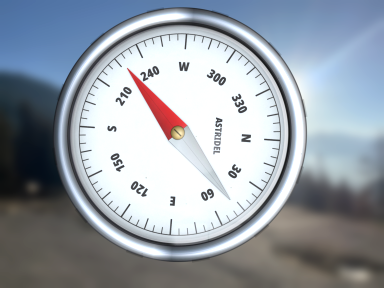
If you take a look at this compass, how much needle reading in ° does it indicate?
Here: 227.5 °
